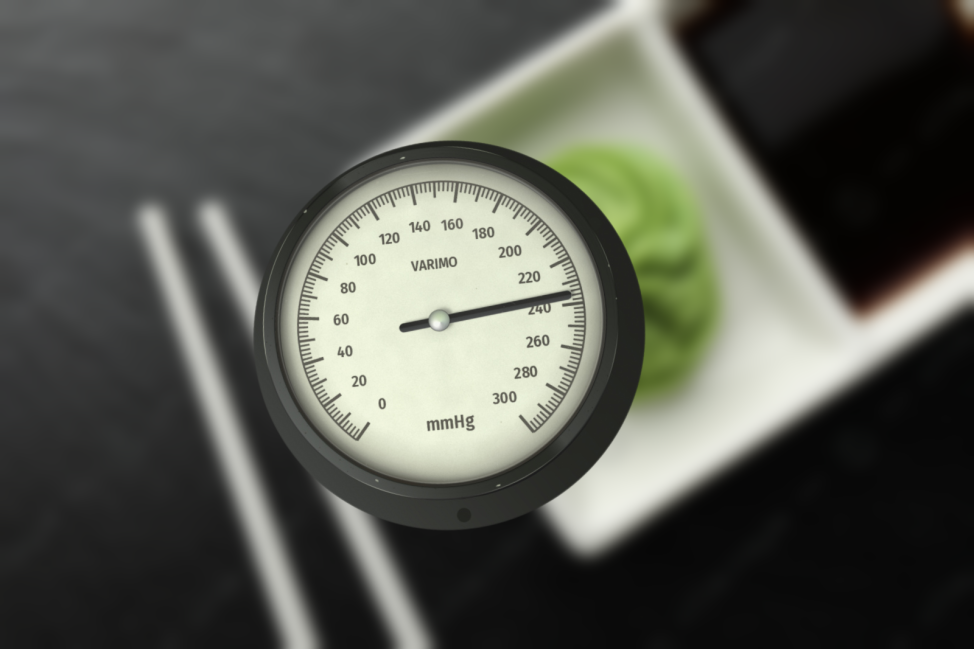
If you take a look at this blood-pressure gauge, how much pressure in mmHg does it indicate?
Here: 236 mmHg
